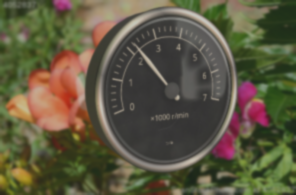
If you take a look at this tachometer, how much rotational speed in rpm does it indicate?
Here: 2200 rpm
